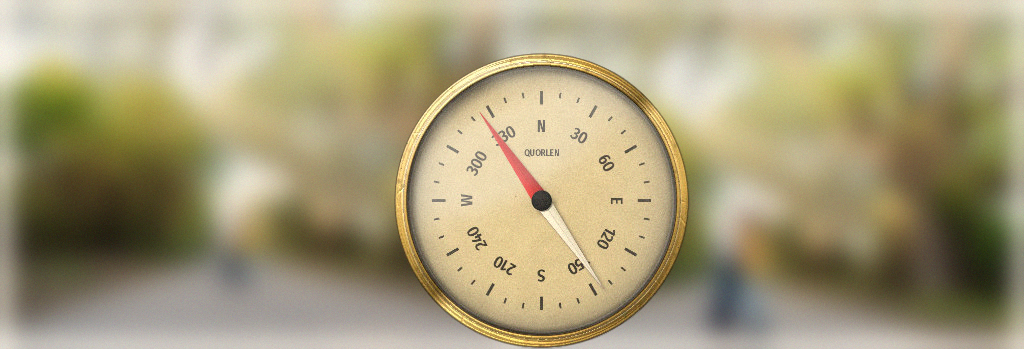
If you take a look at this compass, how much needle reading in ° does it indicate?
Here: 325 °
